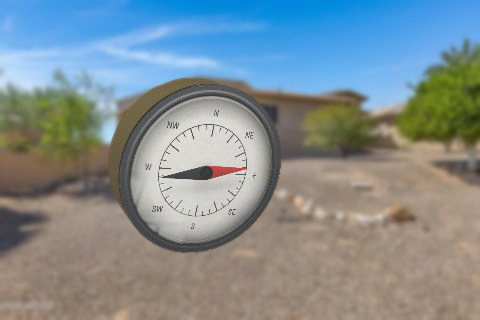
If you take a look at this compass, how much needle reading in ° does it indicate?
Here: 80 °
